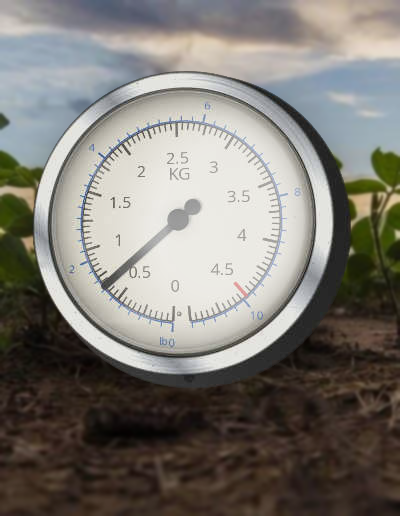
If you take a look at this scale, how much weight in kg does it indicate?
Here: 0.65 kg
